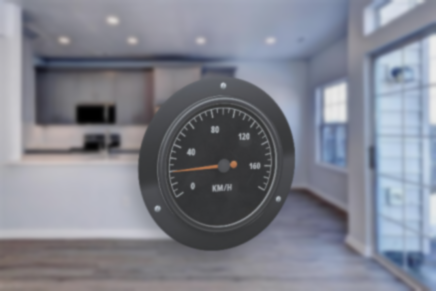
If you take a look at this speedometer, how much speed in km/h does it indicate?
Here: 20 km/h
